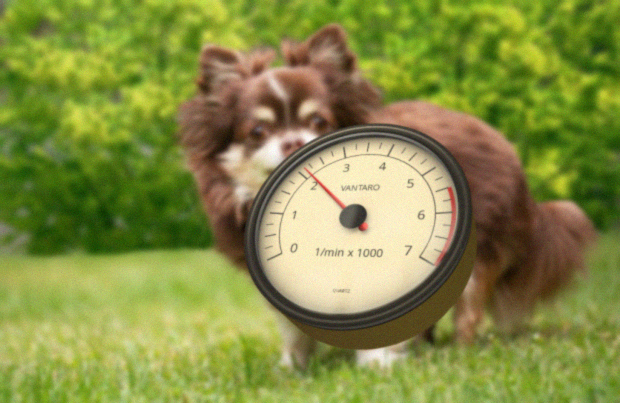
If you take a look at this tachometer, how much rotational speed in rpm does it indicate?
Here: 2125 rpm
